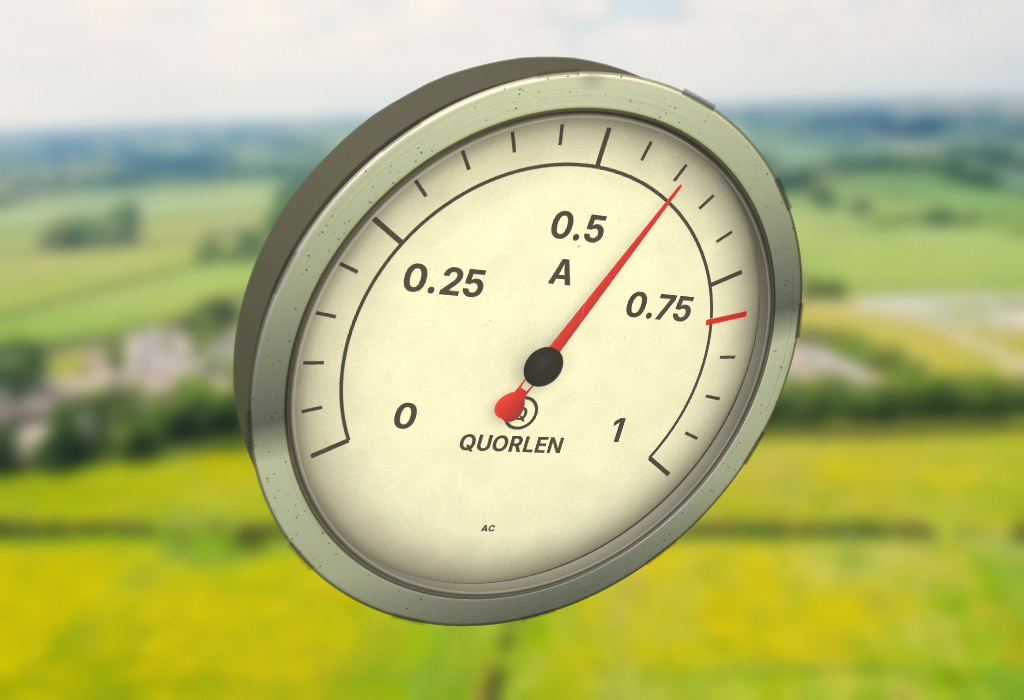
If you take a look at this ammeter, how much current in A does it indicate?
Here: 0.6 A
